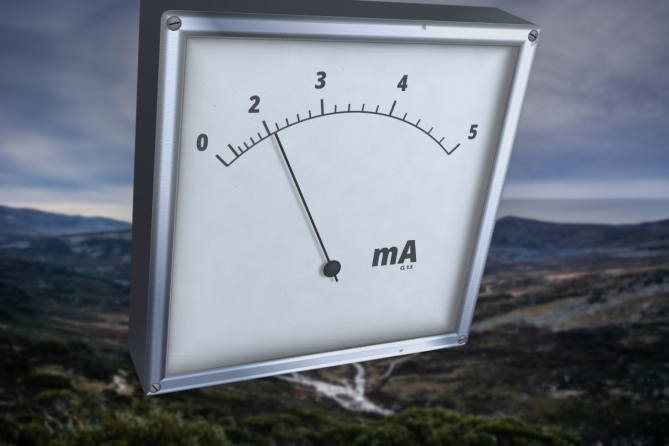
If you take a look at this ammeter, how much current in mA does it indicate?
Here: 2.1 mA
